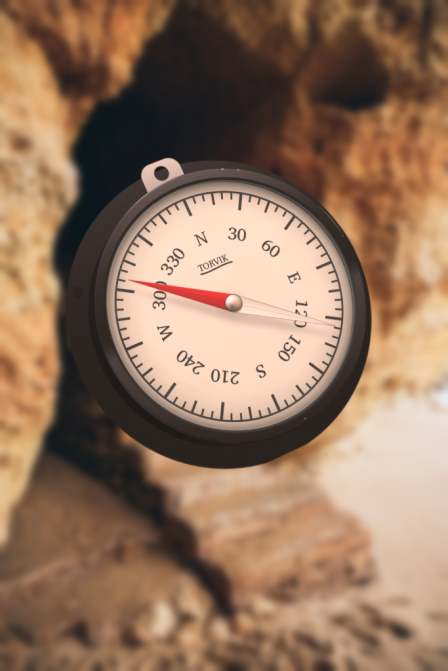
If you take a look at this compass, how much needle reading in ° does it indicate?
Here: 305 °
